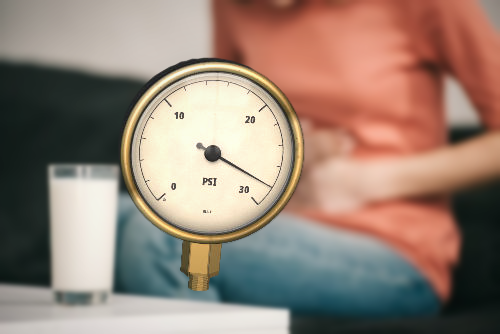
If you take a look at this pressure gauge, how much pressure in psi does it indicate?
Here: 28 psi
